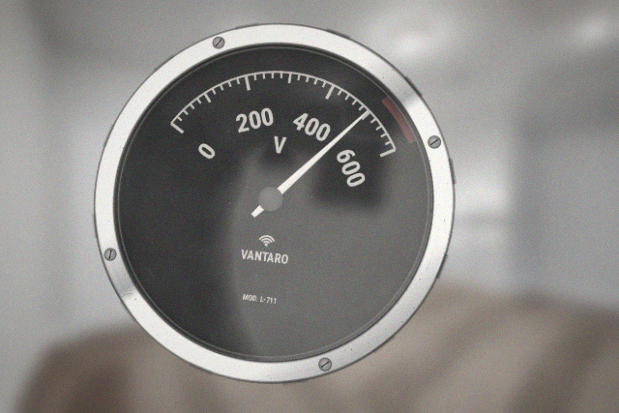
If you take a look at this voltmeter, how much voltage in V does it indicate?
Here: 500 V
